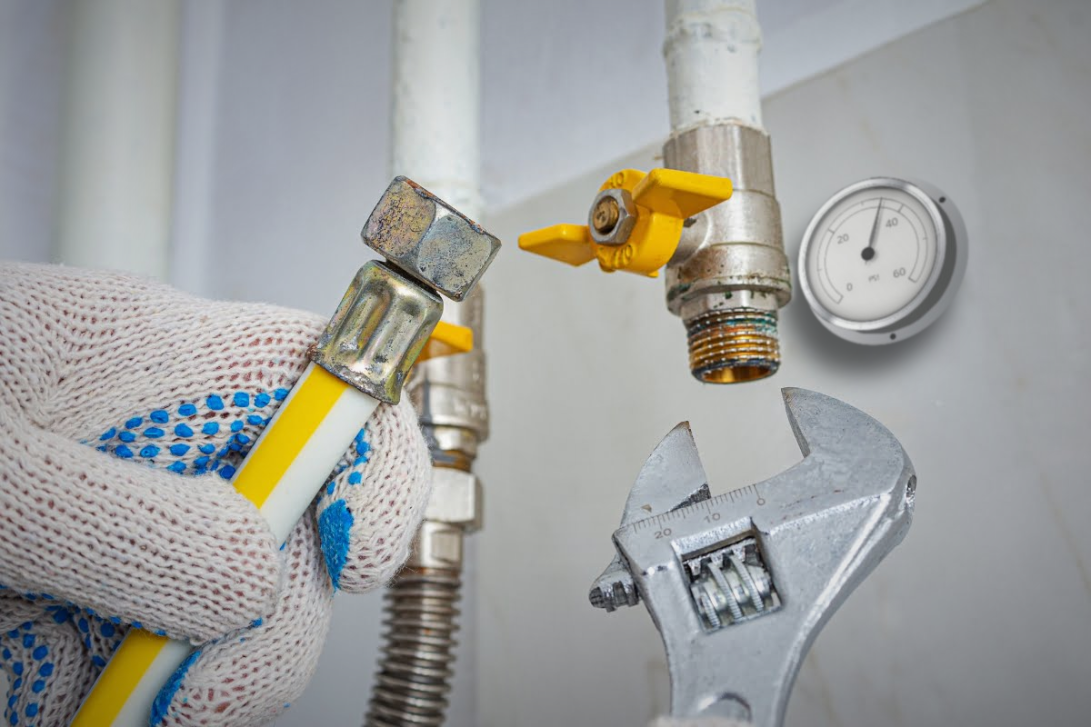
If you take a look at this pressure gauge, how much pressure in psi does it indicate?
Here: 35 psi
